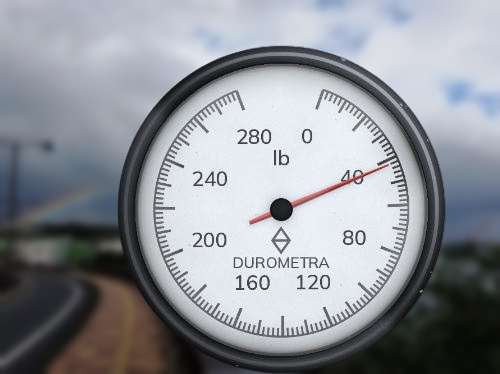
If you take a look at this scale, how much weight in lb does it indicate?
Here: 42 lb
